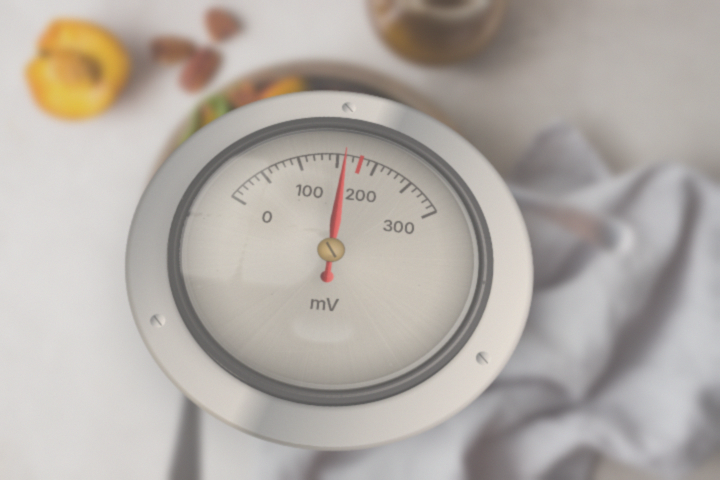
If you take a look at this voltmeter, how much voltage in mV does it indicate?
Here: 160 mV
